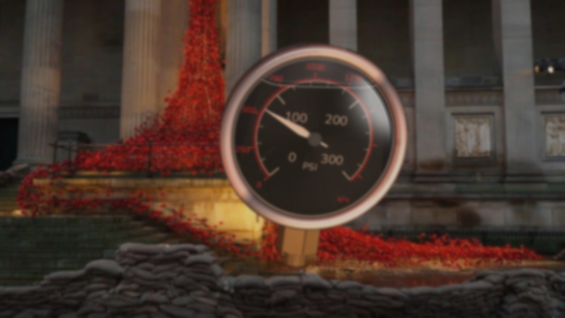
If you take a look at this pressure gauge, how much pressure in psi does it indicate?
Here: 80 psi
